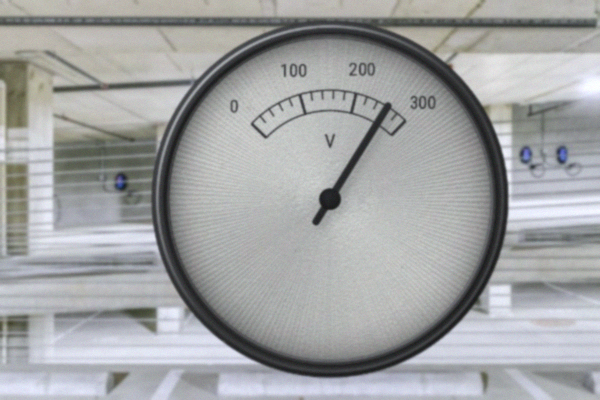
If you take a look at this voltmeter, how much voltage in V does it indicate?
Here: 260 V
